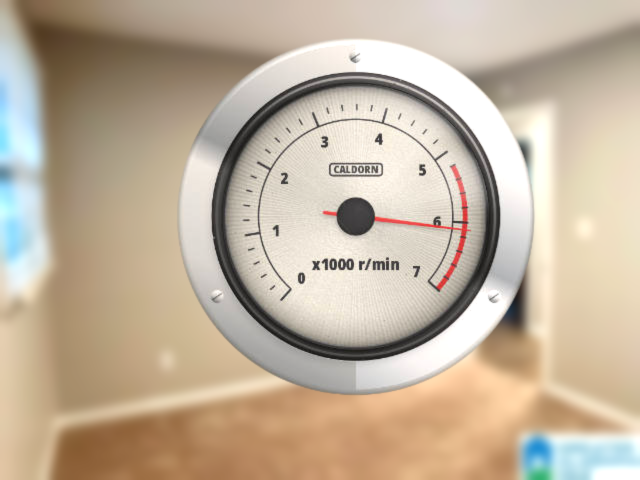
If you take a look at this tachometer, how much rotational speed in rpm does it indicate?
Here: 6100 rpm
